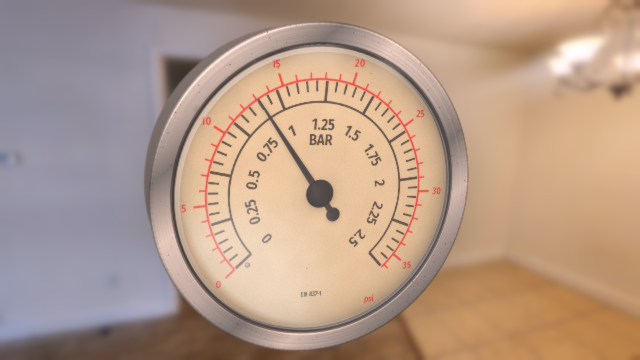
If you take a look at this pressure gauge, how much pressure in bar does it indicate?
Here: 0.9 bar
